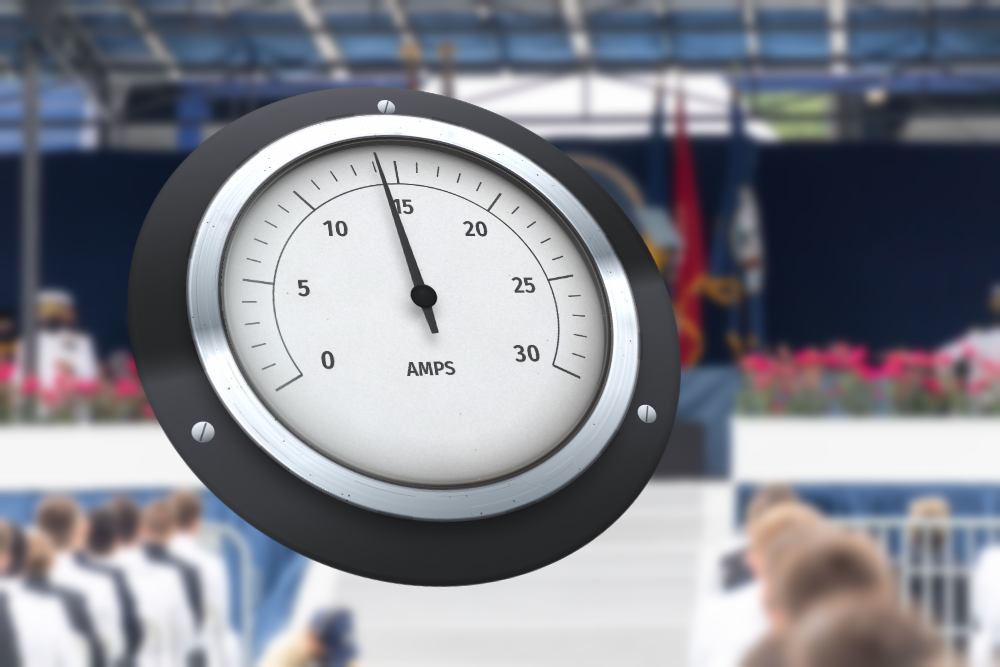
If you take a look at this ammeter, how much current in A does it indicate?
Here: 14 A
